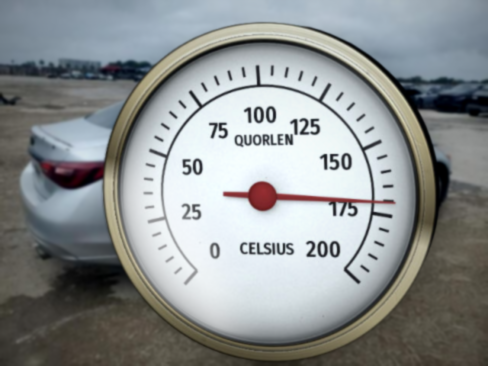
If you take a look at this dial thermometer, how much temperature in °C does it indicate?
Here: 170 °C
